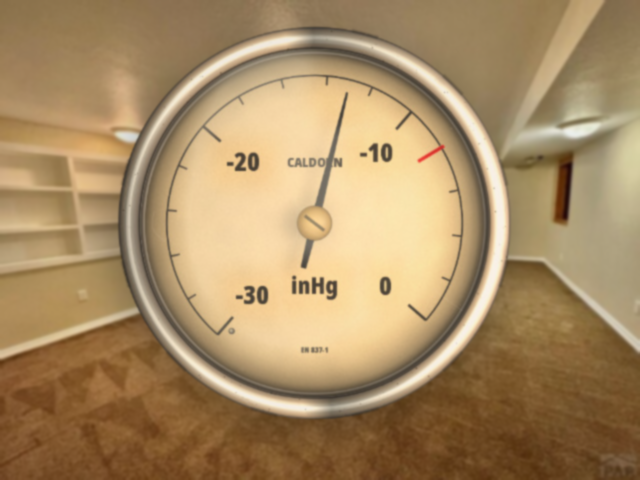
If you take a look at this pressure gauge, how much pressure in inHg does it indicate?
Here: -13 inHg
